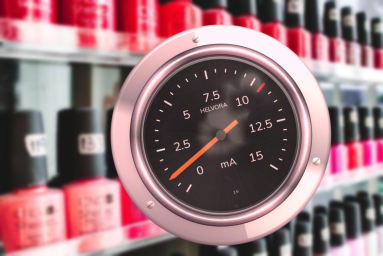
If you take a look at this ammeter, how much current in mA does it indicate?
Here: 1 mA
